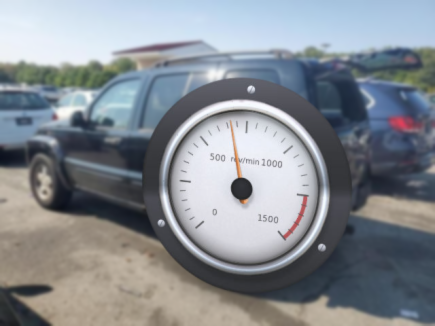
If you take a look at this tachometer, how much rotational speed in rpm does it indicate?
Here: 675 rpm
